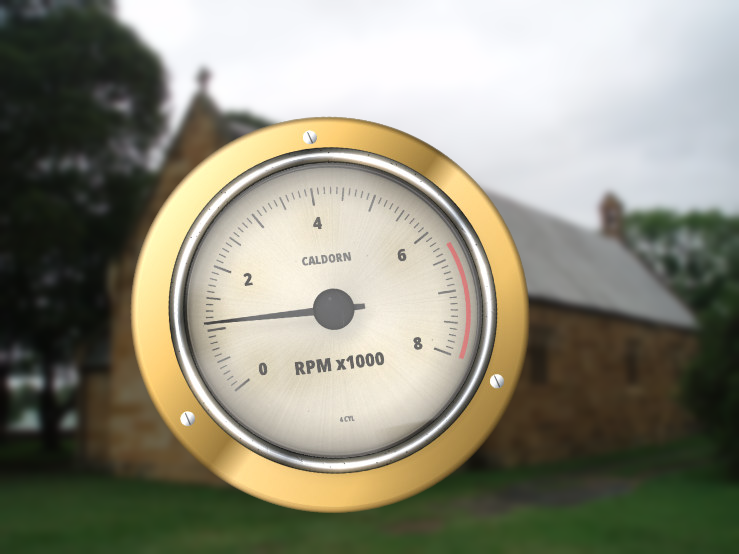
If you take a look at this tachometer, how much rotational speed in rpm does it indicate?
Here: 1100 rpm
